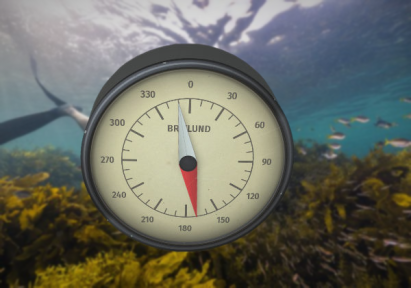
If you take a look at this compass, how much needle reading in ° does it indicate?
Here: 170 °
